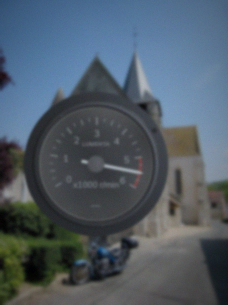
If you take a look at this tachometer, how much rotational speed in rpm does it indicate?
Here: 5500 rpm
